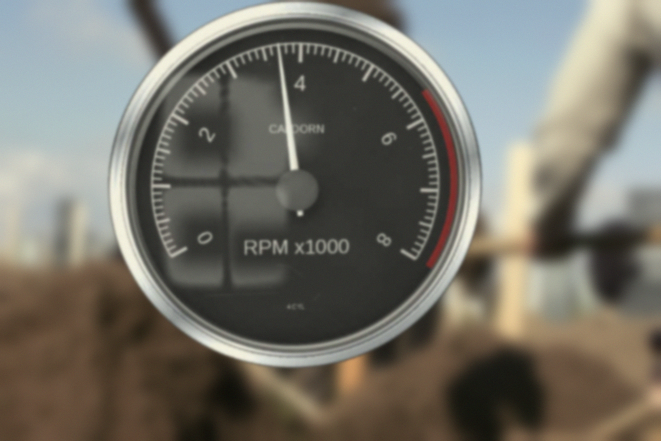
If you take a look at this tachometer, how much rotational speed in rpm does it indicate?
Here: 3700 rpm
